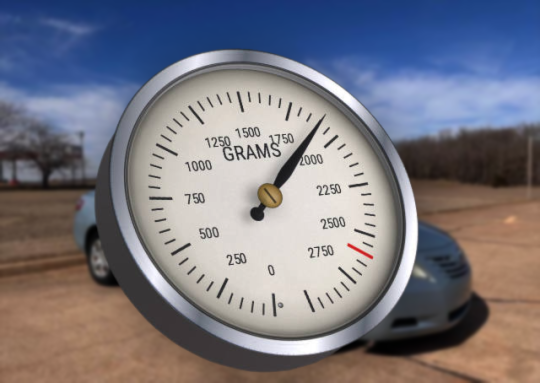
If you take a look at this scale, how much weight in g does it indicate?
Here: 1900 g
